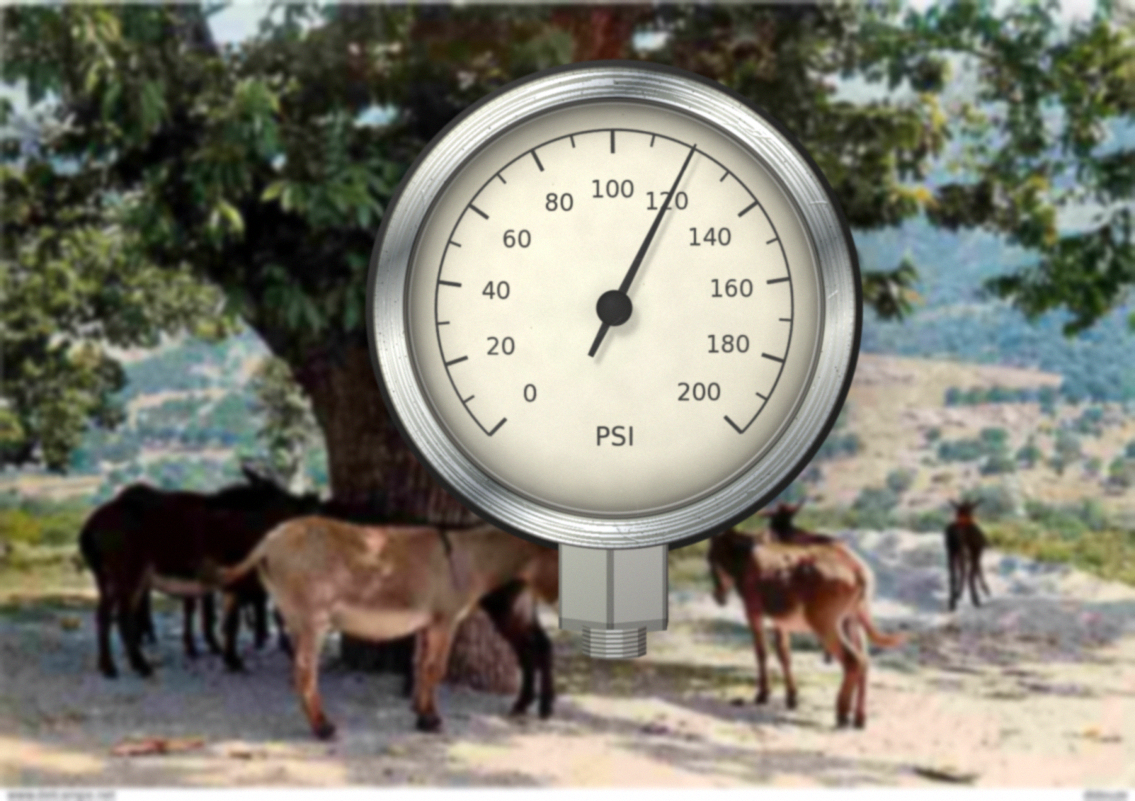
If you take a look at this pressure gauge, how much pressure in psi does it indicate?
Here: 120 psi
